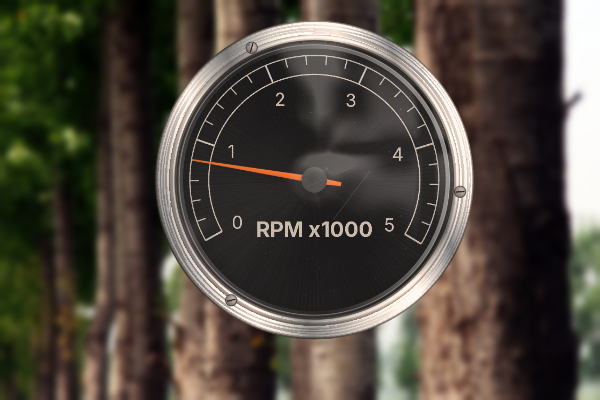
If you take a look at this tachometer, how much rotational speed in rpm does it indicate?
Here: 800 rpm
